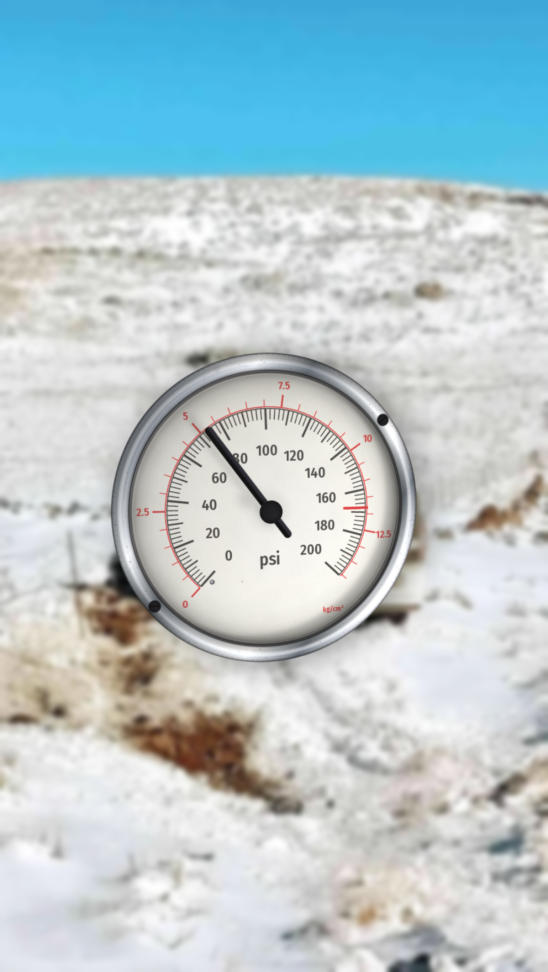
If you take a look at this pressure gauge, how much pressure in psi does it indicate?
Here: 74 psi
